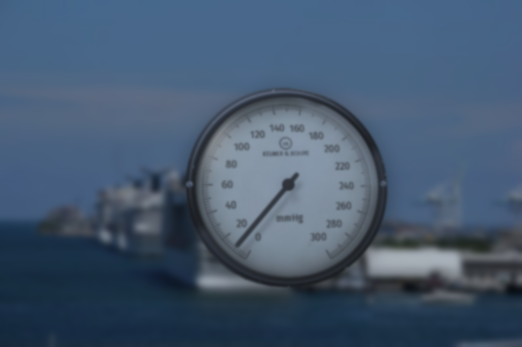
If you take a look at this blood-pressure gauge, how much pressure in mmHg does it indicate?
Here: 10 mmHg
